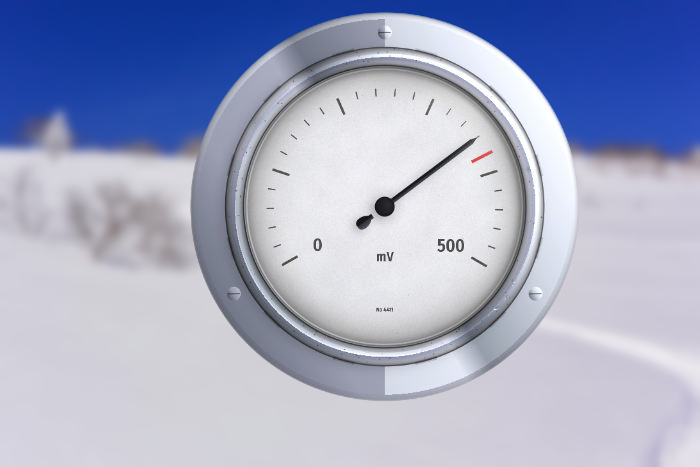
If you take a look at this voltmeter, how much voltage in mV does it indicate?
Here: 360 mV
